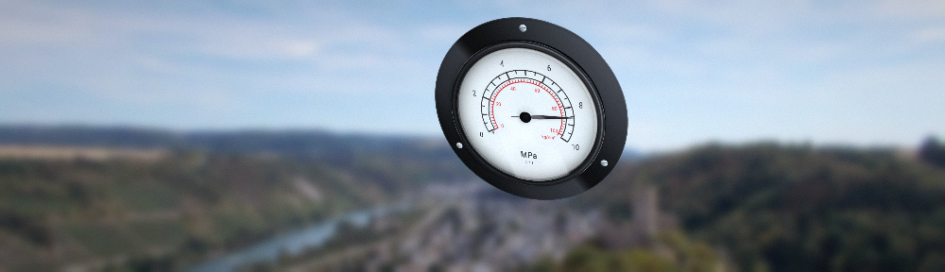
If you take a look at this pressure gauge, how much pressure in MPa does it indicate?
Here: 8.5 MPa
